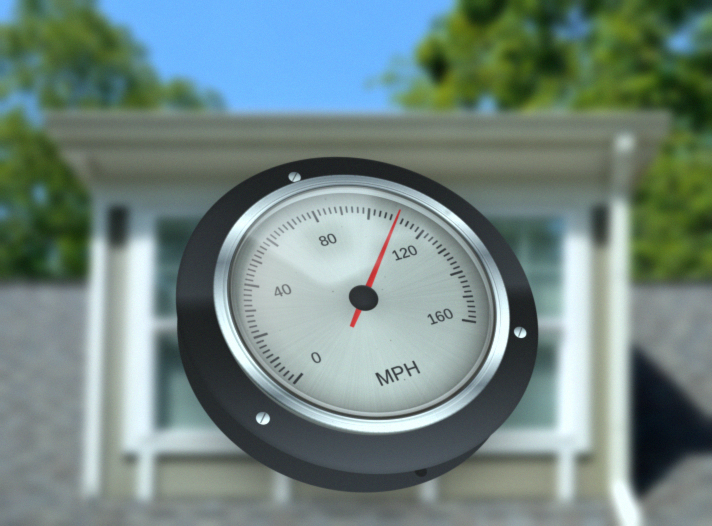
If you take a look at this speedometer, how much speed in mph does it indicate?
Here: 110 mph
